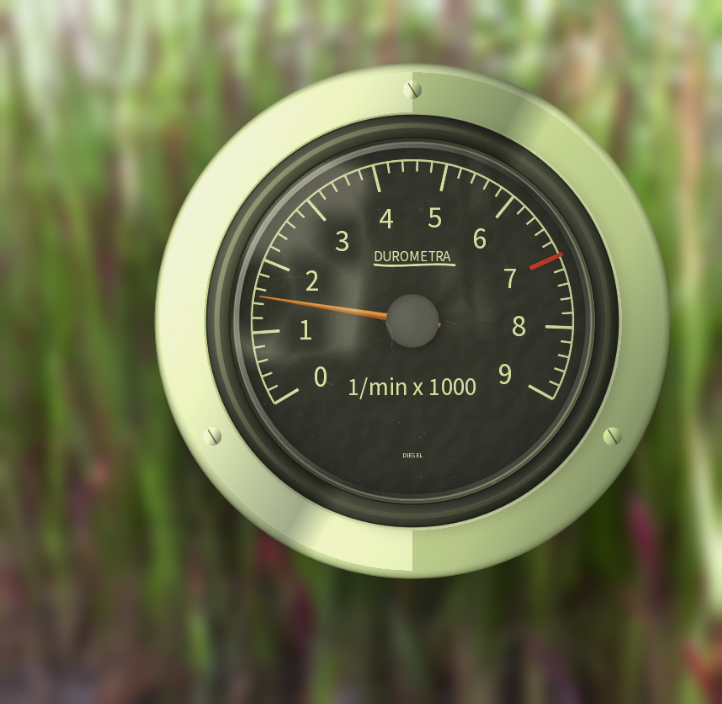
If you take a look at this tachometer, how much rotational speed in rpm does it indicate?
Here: 1500 rpm
